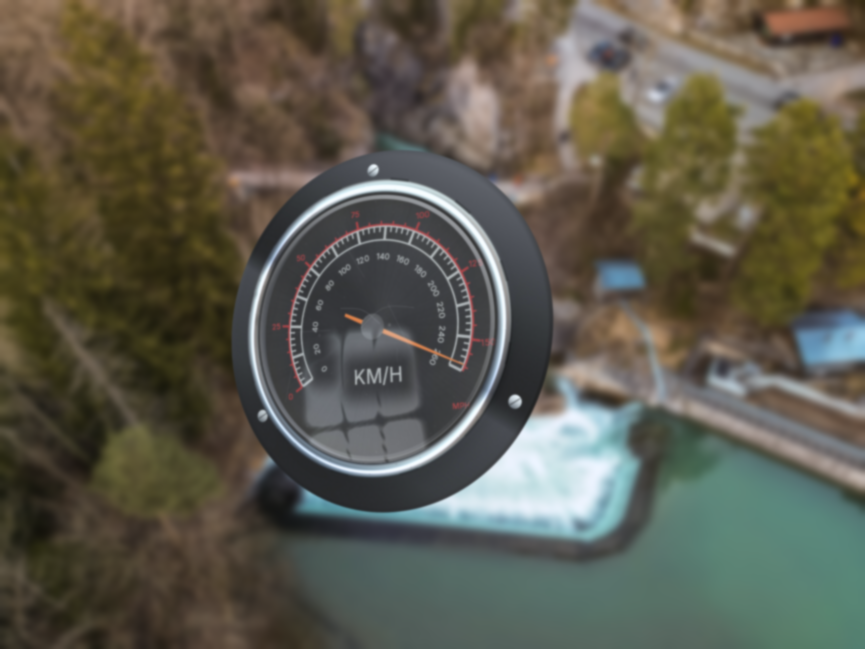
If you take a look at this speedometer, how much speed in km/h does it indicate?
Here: 256 km/h
